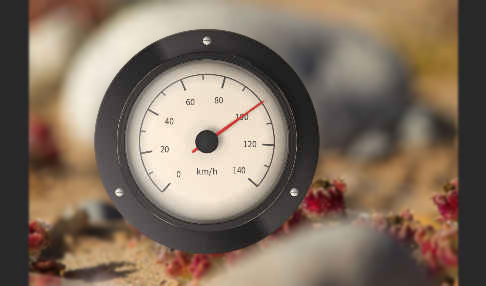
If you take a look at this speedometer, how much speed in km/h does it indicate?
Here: 100 km/h
